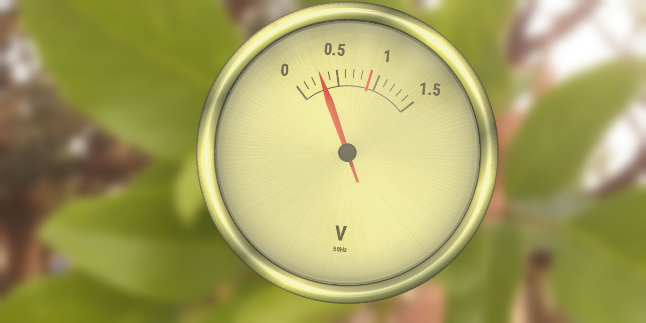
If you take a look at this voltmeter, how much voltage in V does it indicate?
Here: 0.3 V
